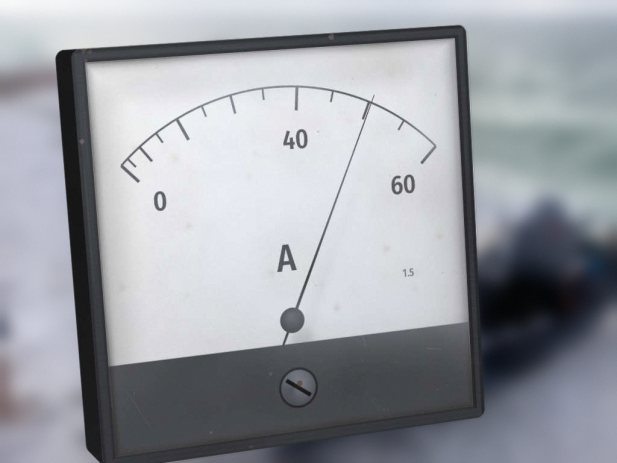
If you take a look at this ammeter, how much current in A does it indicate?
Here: 50 A
